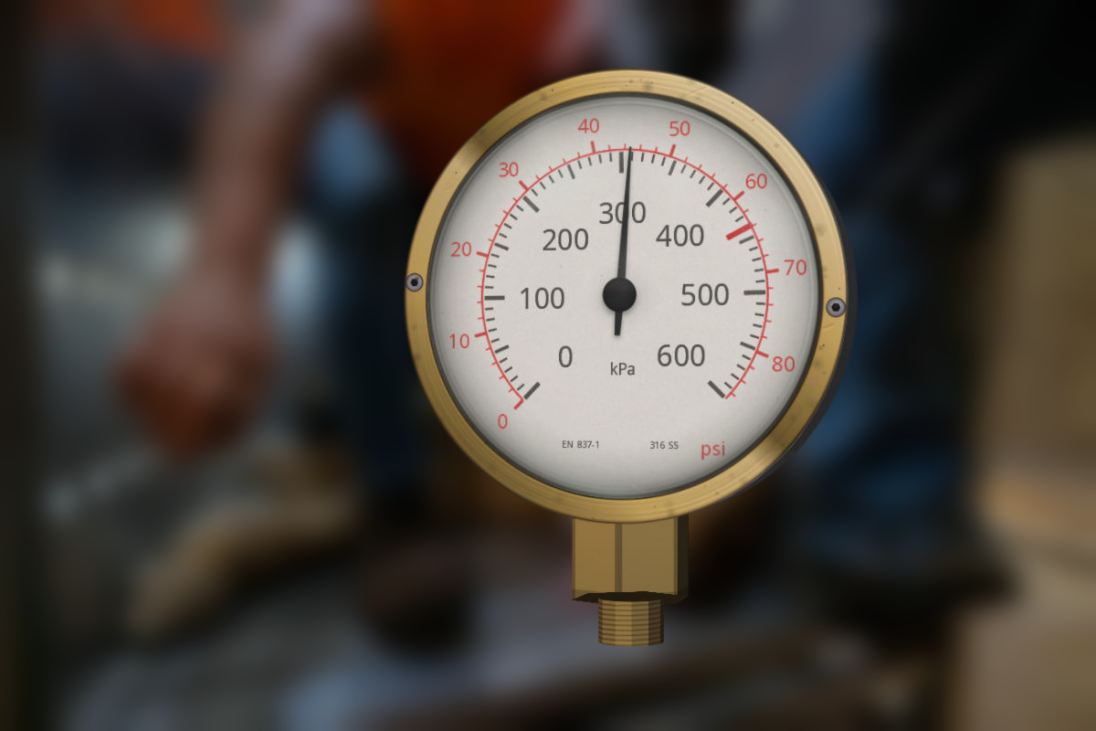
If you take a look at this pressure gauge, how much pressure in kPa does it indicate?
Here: 310 kPa
